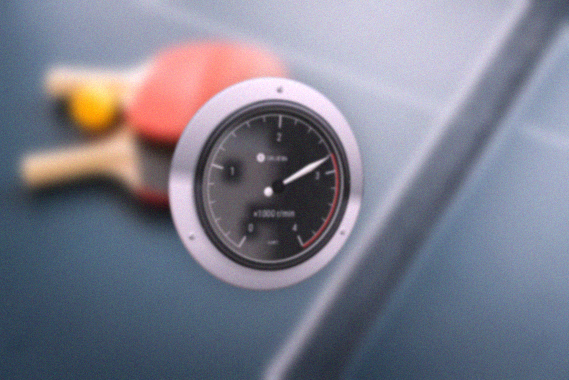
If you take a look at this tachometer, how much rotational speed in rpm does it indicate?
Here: 2800 rpm
